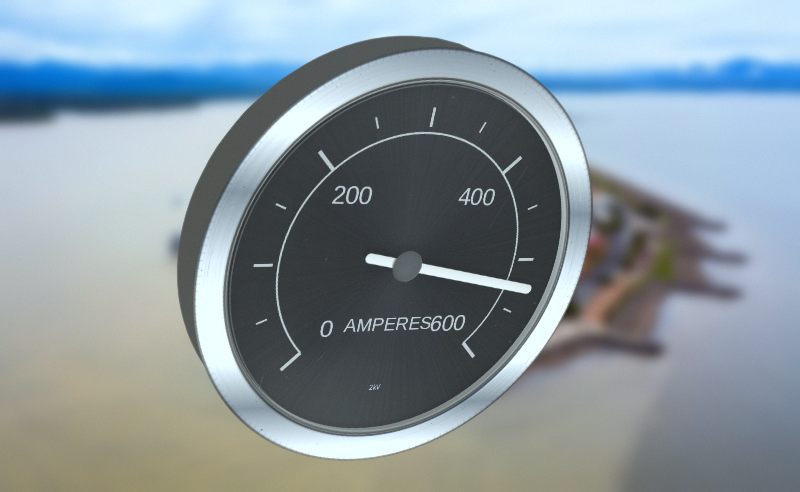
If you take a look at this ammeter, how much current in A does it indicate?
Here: 525 A
